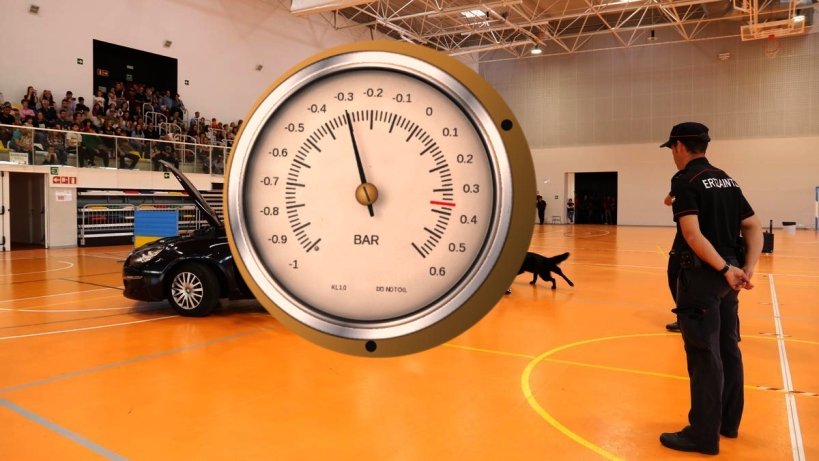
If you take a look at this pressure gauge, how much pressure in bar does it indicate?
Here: -0.3 bar
